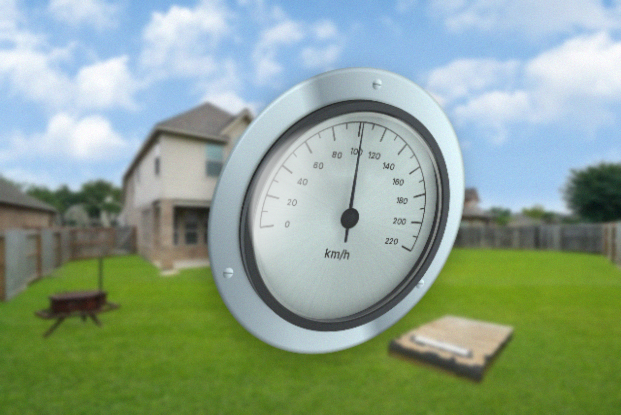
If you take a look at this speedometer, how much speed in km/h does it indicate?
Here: 100 km/h
